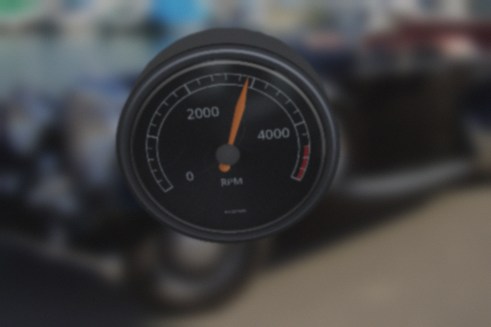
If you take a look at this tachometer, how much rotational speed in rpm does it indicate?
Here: 2900 rpm
